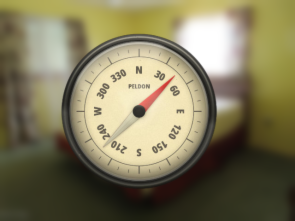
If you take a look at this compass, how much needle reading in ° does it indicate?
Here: 45 °
